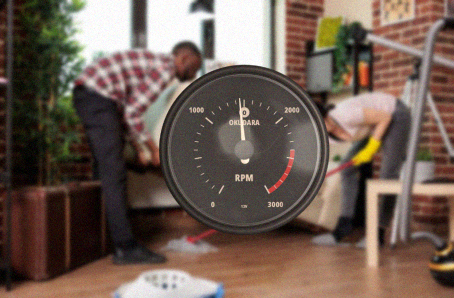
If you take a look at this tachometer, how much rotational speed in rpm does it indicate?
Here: 1450 rpm
